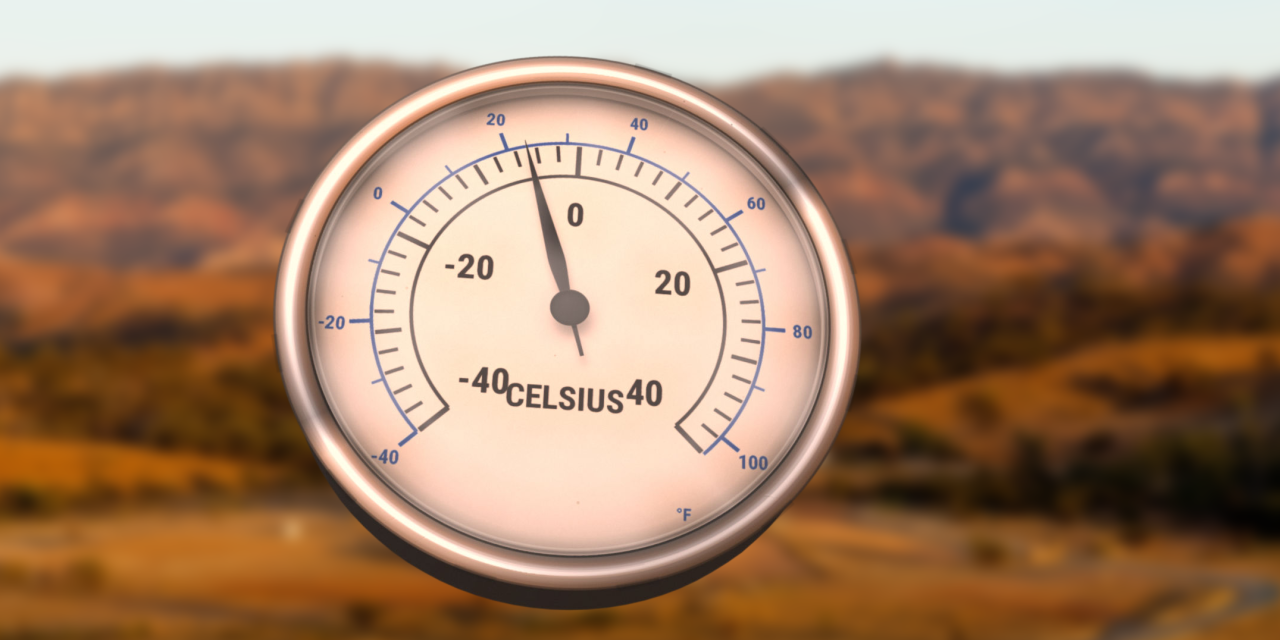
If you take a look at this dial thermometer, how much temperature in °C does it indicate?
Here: -5 °C
